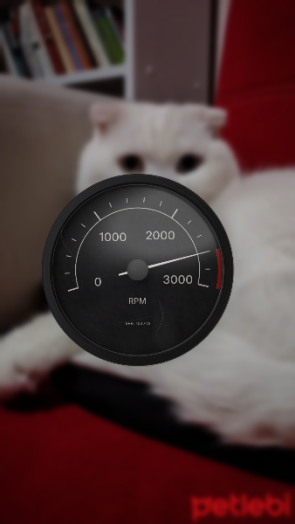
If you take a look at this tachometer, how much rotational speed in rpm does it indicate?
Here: 2600 rpm
